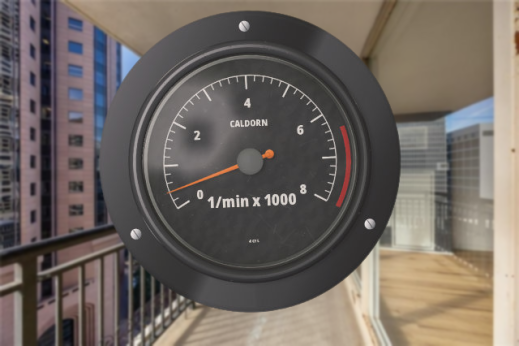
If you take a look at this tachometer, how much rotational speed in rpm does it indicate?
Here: 400 rpm
